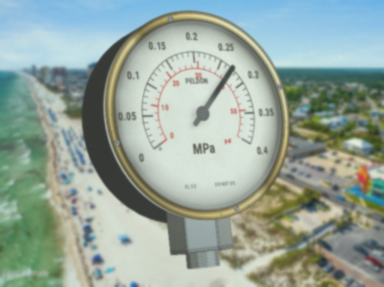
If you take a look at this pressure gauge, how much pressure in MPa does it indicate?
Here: 0.27 MPa
